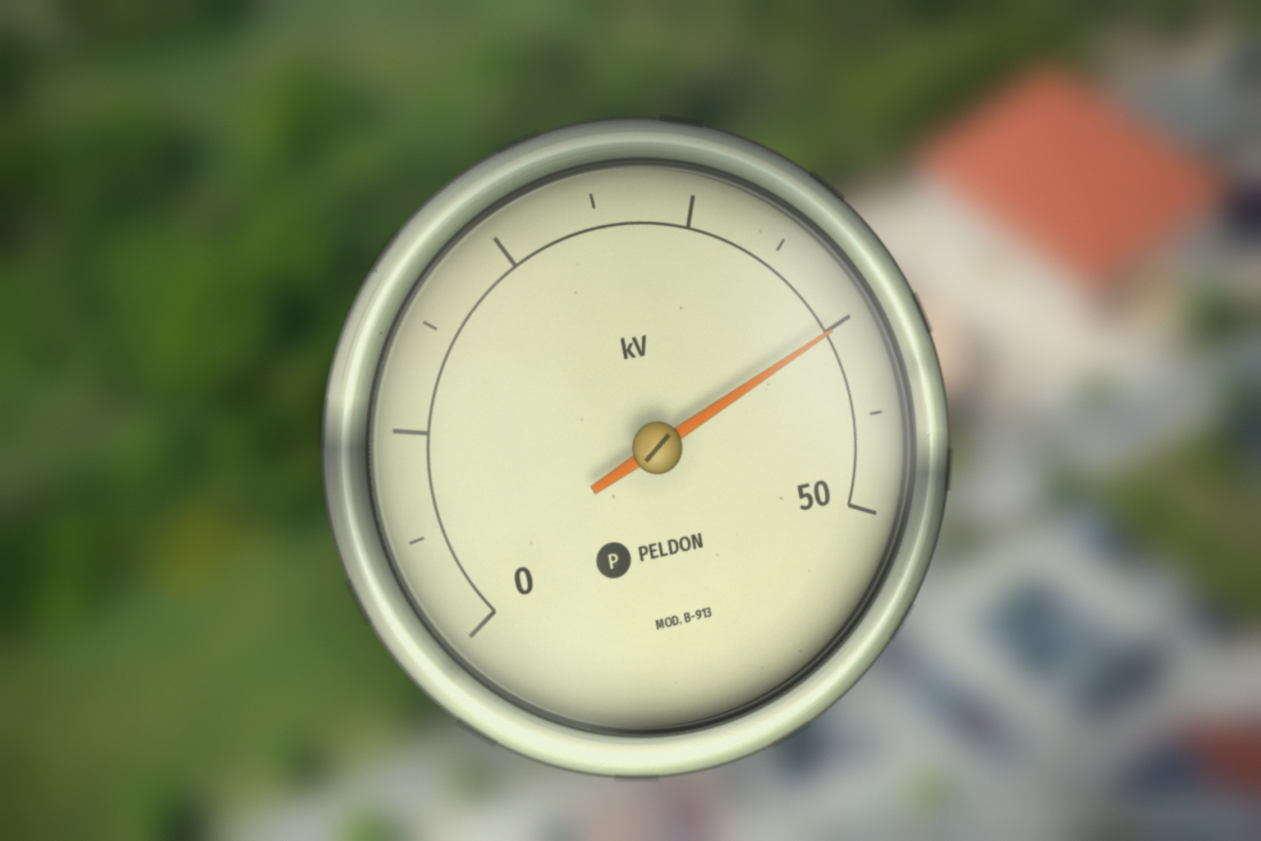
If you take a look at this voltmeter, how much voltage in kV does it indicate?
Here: 40 kV
